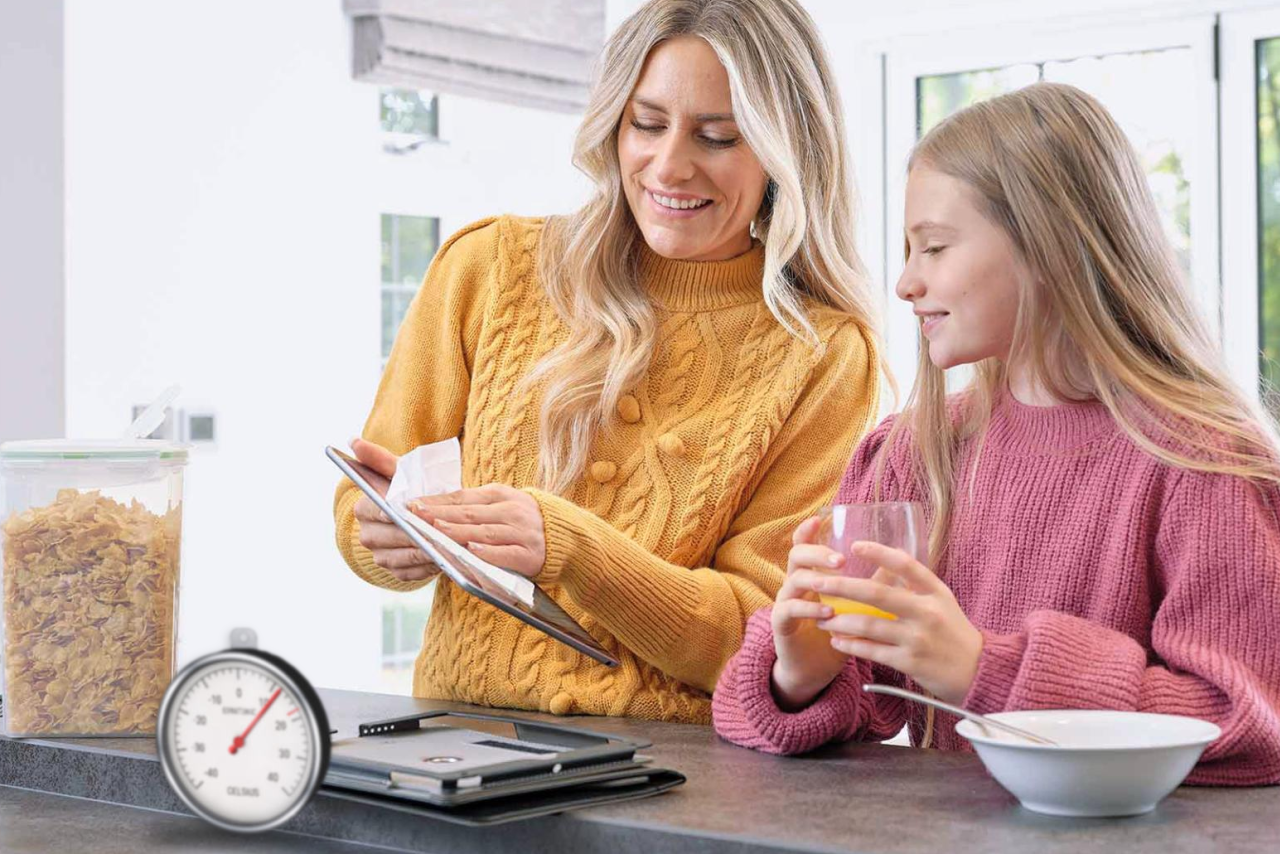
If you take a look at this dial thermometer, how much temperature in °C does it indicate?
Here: 12 °C
